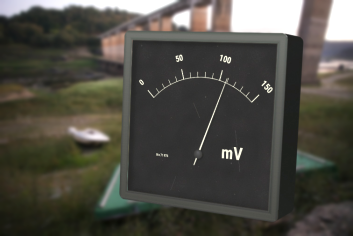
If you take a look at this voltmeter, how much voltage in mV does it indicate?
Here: 110 mV
